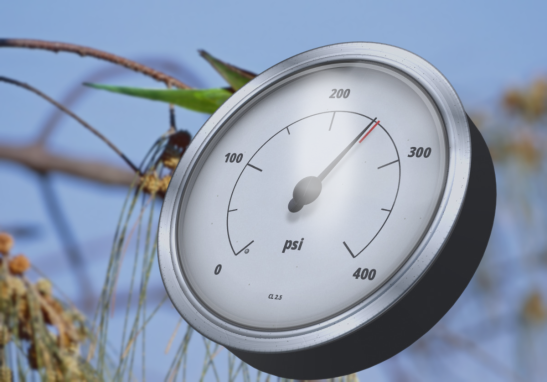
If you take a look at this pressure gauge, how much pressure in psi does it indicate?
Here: 250 psi
